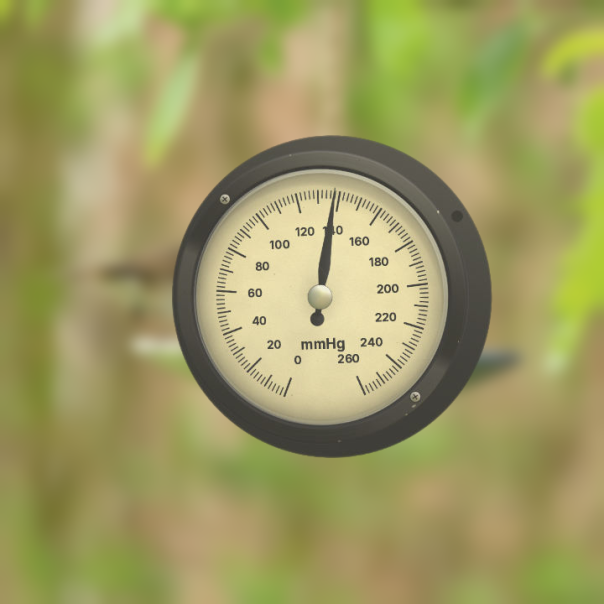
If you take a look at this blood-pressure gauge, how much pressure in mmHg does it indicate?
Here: 138 mmHg
